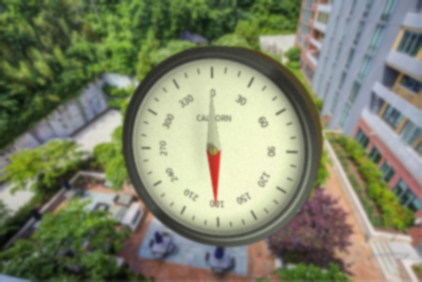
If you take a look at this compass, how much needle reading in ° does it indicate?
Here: 180 °
